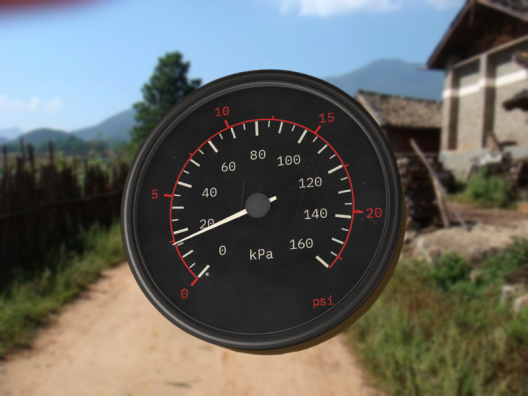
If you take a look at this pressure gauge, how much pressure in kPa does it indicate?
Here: 15 kPa
